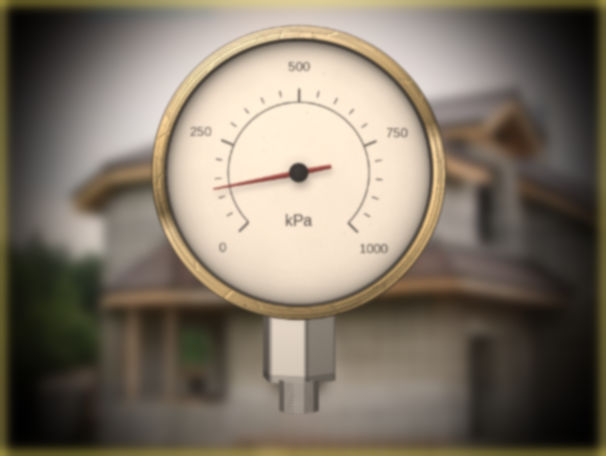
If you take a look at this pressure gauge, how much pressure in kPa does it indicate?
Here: 125 kPa
